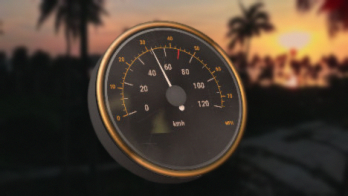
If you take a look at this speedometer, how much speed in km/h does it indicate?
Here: 50 km/h
